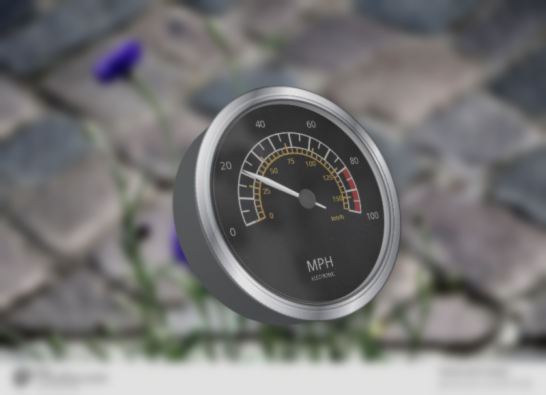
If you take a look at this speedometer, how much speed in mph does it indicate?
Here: 20 mph
